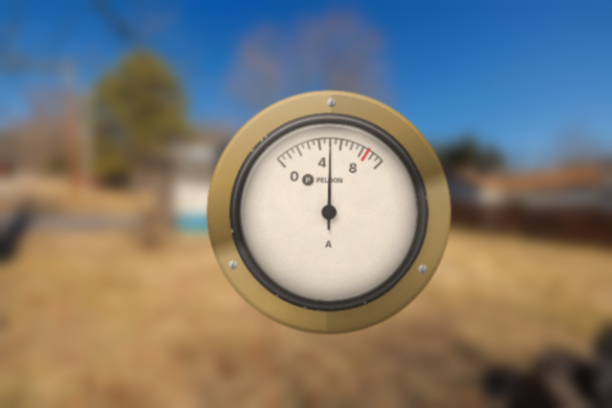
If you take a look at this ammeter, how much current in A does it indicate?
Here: 5 A
